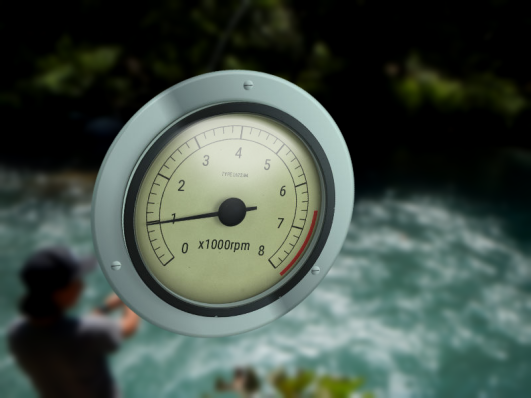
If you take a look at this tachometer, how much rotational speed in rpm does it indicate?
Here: 1000 rpm
